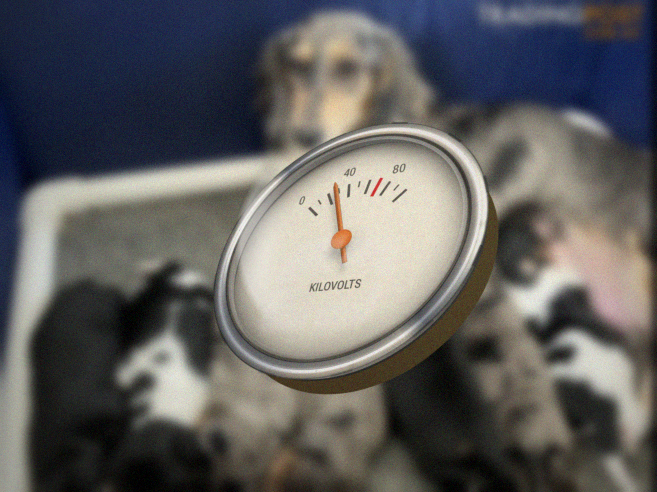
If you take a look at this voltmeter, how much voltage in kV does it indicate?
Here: 30 kV
